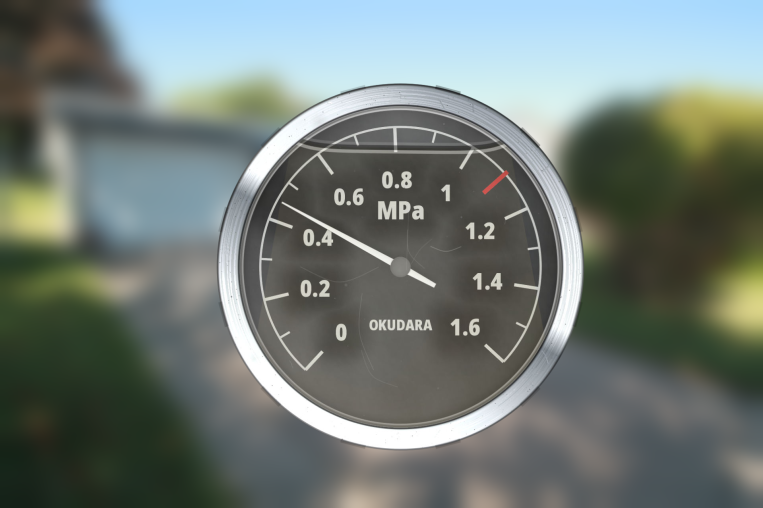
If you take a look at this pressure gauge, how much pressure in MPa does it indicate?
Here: 0.45 MPa
